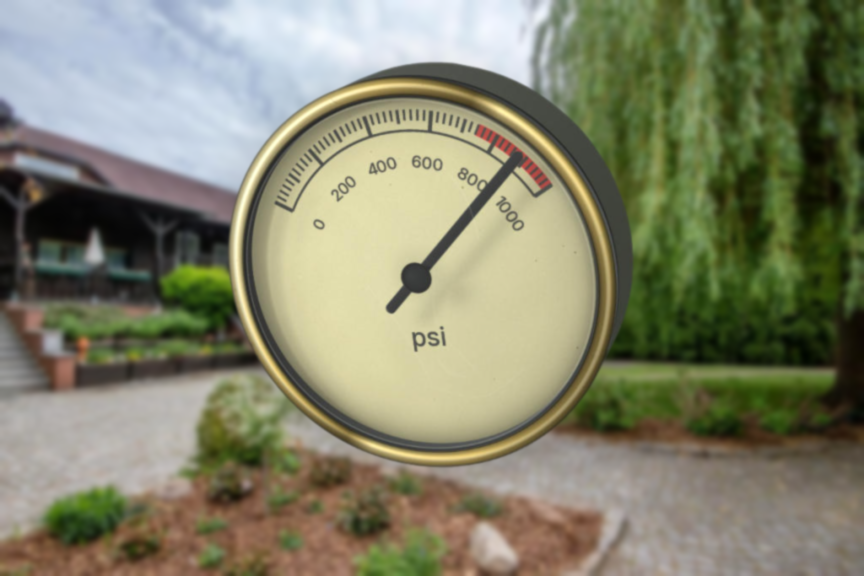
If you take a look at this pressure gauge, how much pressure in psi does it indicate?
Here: 880 psi
